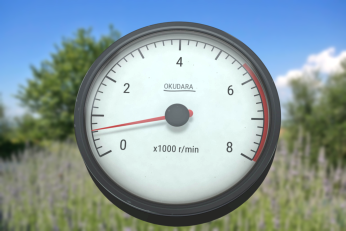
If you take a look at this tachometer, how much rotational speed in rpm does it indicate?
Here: 600 rpm
